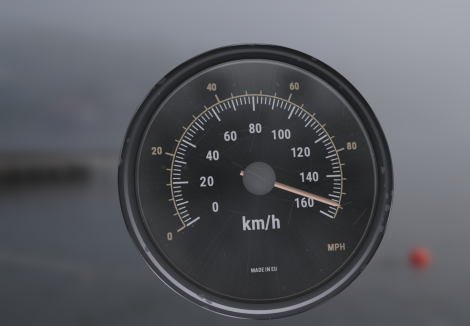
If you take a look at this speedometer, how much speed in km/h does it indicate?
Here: 154 km/h
